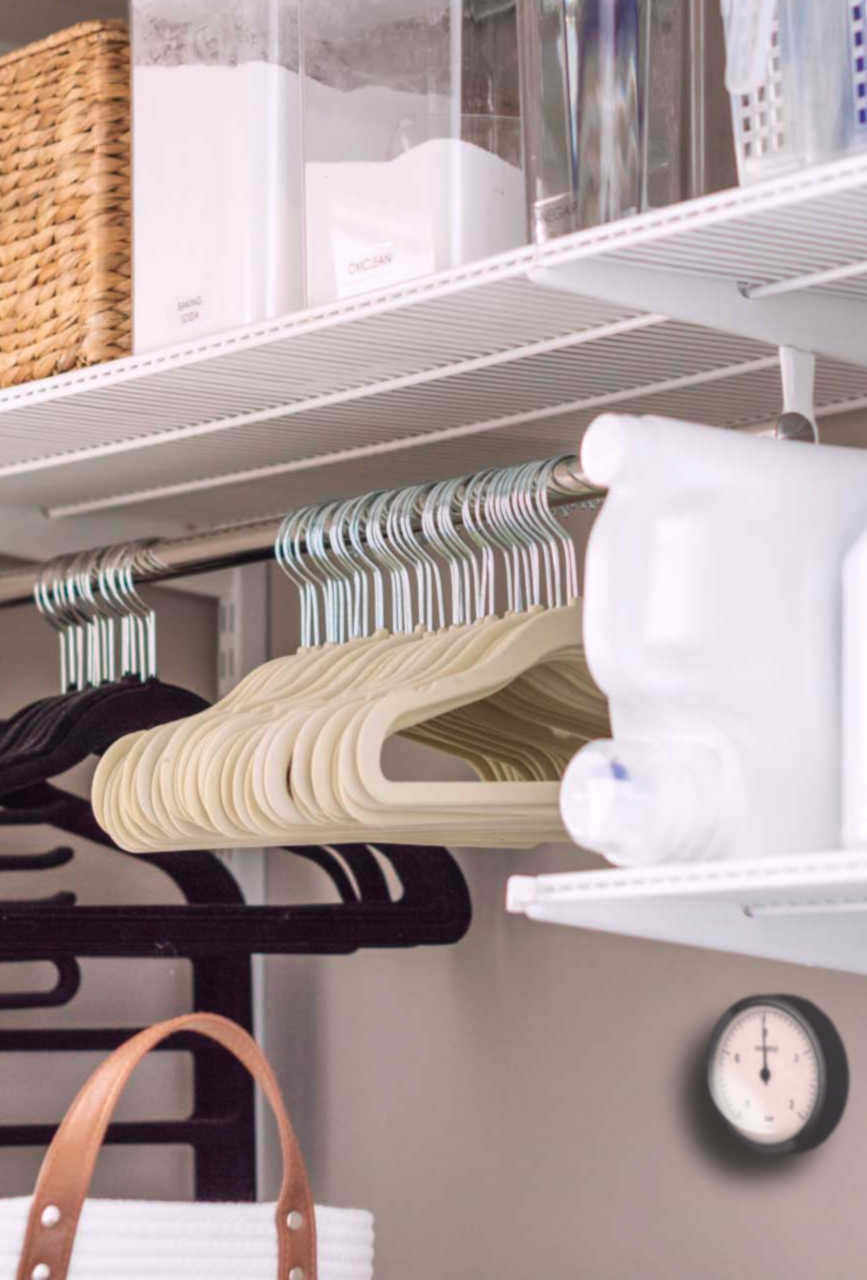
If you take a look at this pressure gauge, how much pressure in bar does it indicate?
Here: 1 bar
